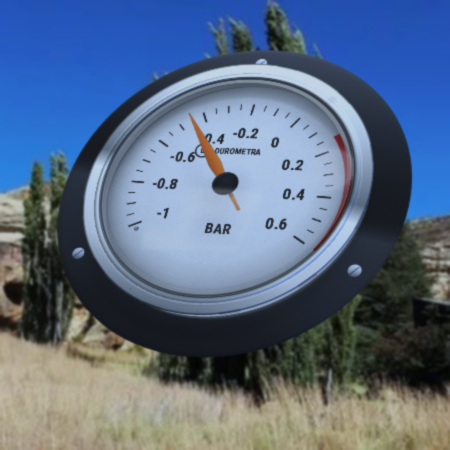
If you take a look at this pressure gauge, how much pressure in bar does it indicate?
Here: -0.45 bar
